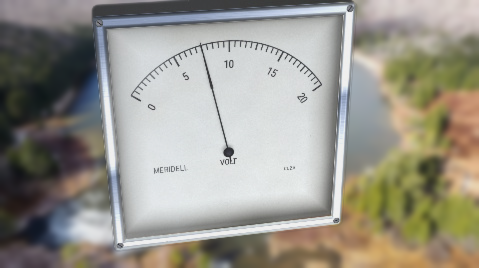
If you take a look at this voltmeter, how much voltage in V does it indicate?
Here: 7.5 V
